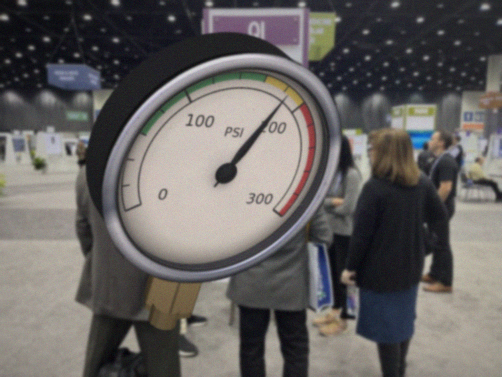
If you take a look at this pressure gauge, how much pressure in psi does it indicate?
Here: 180 psi
